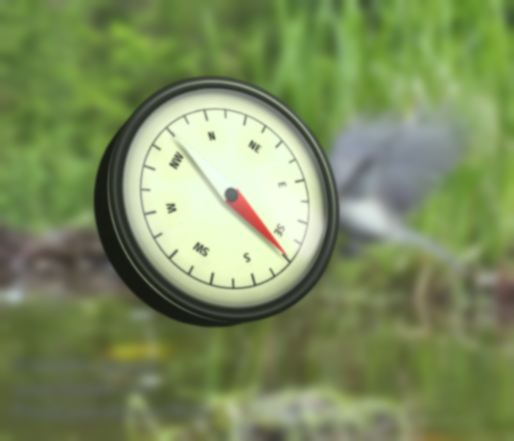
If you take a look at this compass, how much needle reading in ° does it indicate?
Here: 150 °
